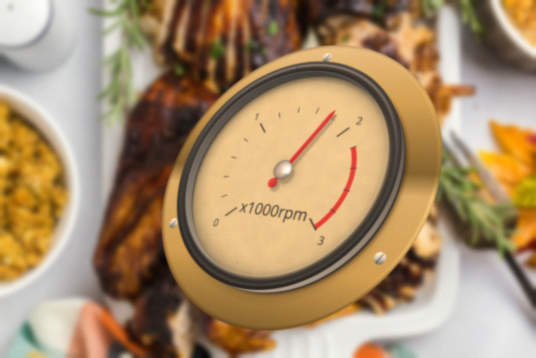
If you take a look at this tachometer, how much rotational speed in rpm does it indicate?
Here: 1800 rpm
